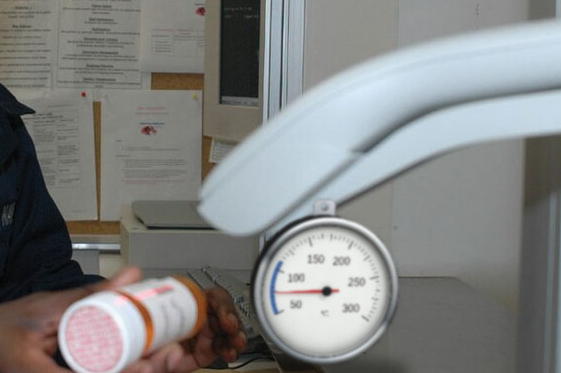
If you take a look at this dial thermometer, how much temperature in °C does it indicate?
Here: 75 °C
